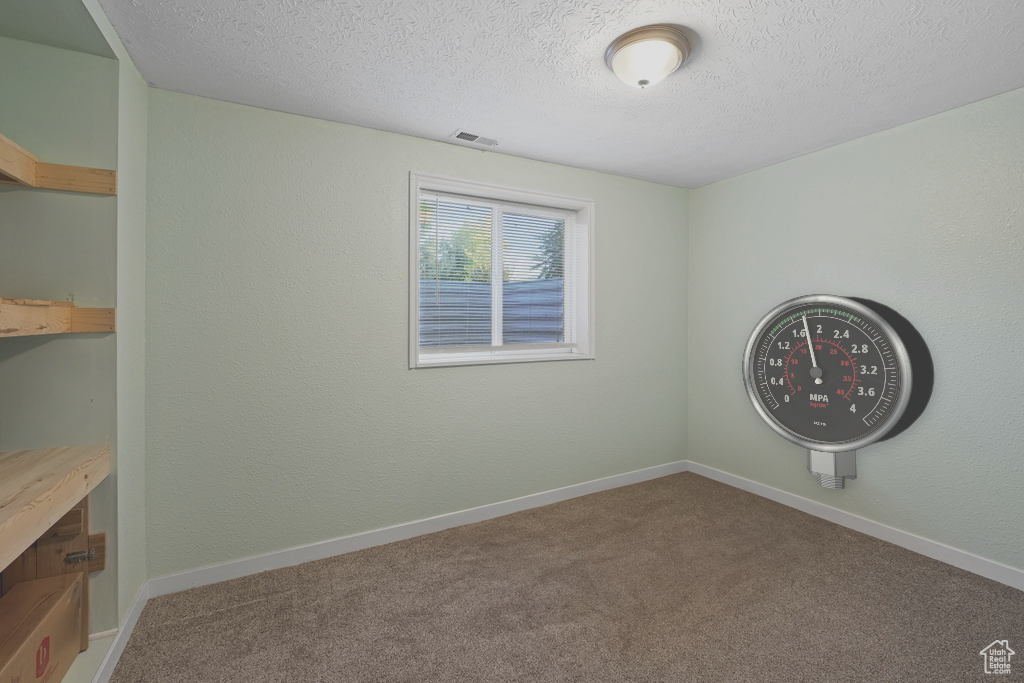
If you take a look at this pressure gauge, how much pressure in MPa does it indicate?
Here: 1.8 MPa
